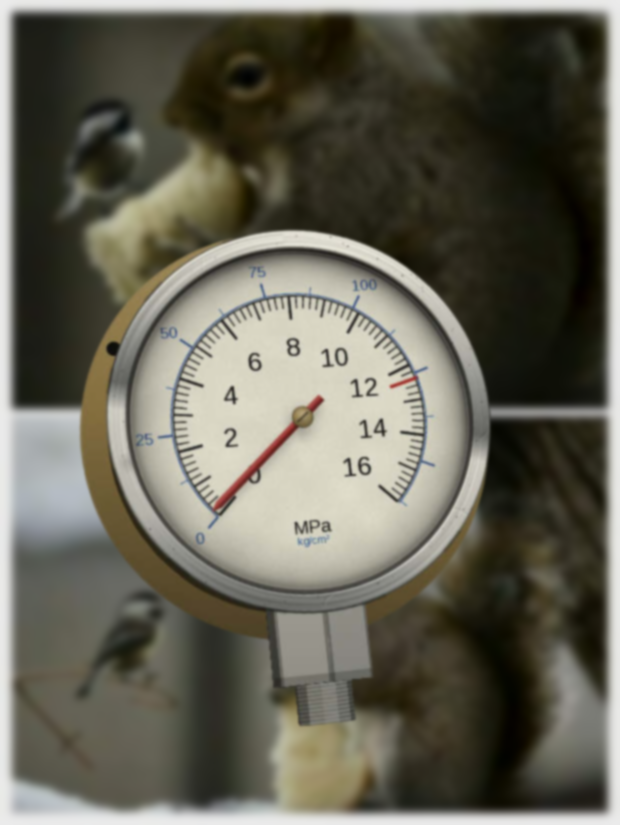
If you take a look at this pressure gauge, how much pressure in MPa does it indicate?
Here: 0.2 MPa
